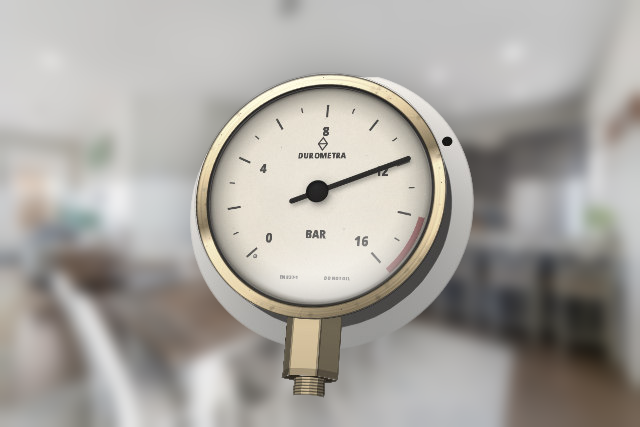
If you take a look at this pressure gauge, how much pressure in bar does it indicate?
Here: 12 bar
